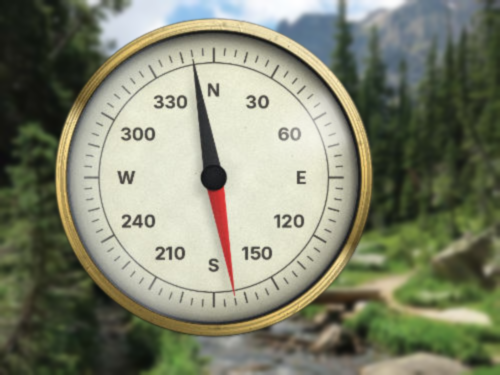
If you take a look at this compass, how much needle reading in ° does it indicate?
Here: 170 °
